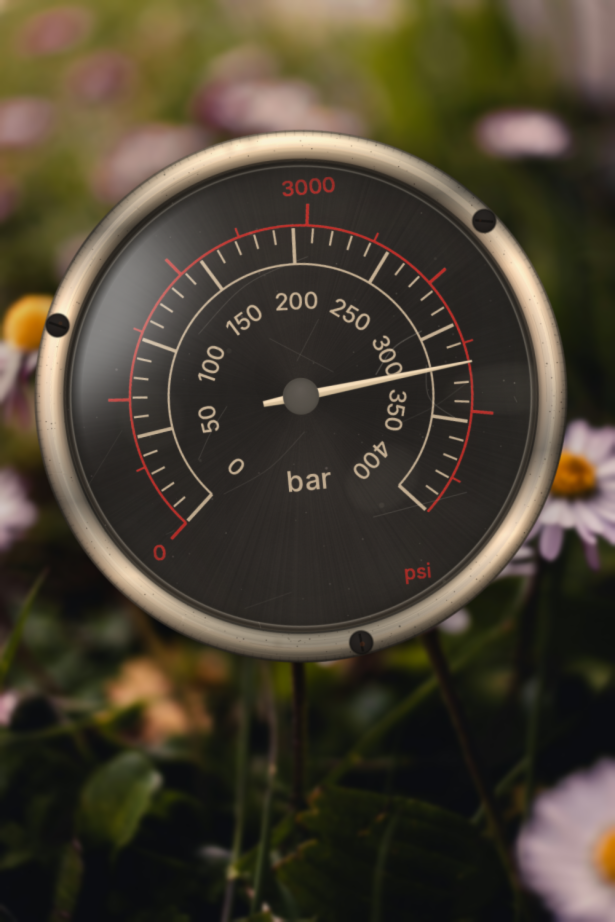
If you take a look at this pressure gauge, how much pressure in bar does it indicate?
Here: 320 bar
